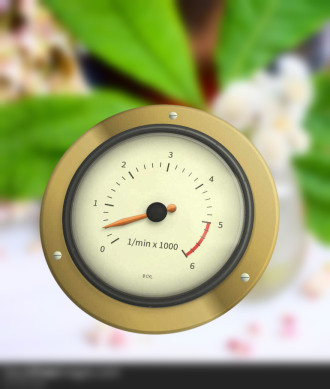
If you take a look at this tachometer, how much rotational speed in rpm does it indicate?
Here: 400 rpm
